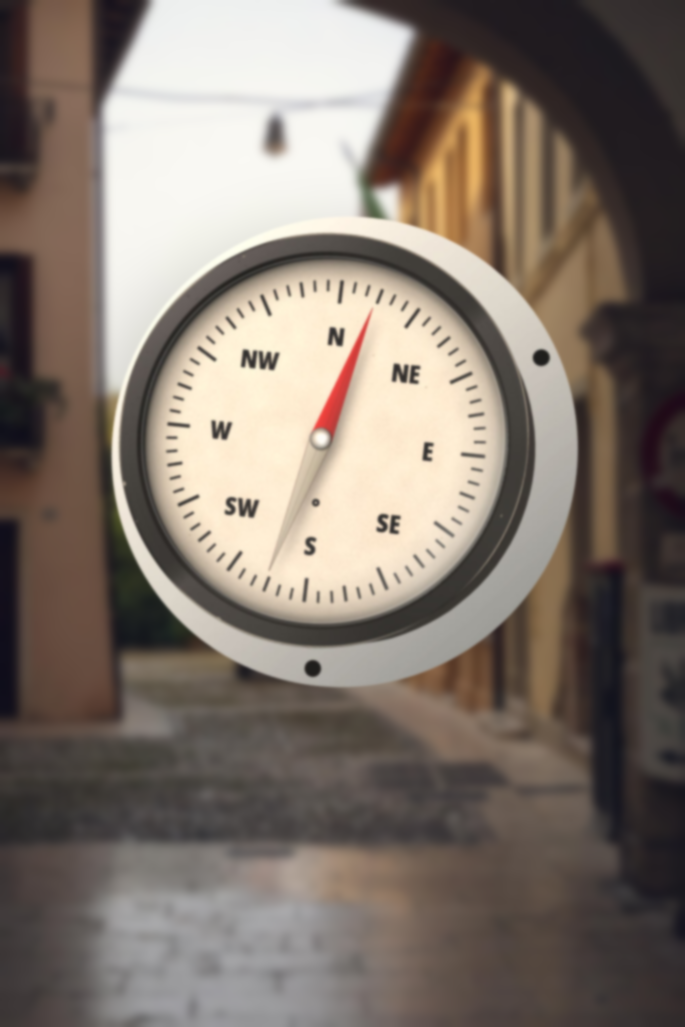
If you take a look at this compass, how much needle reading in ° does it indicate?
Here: 15 °
